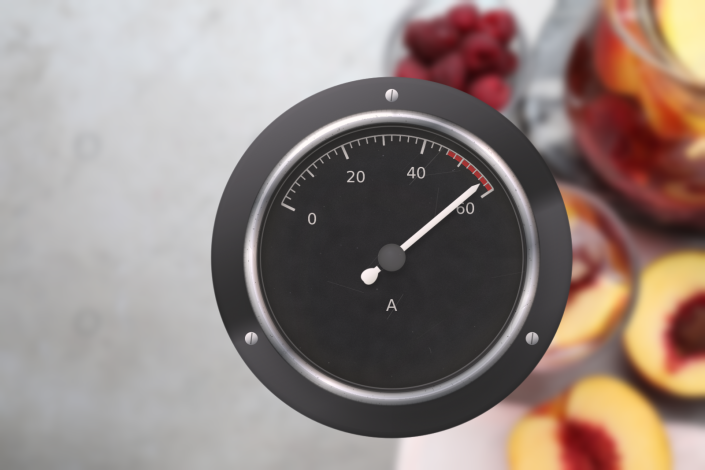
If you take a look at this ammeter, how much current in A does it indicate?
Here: 57 A
